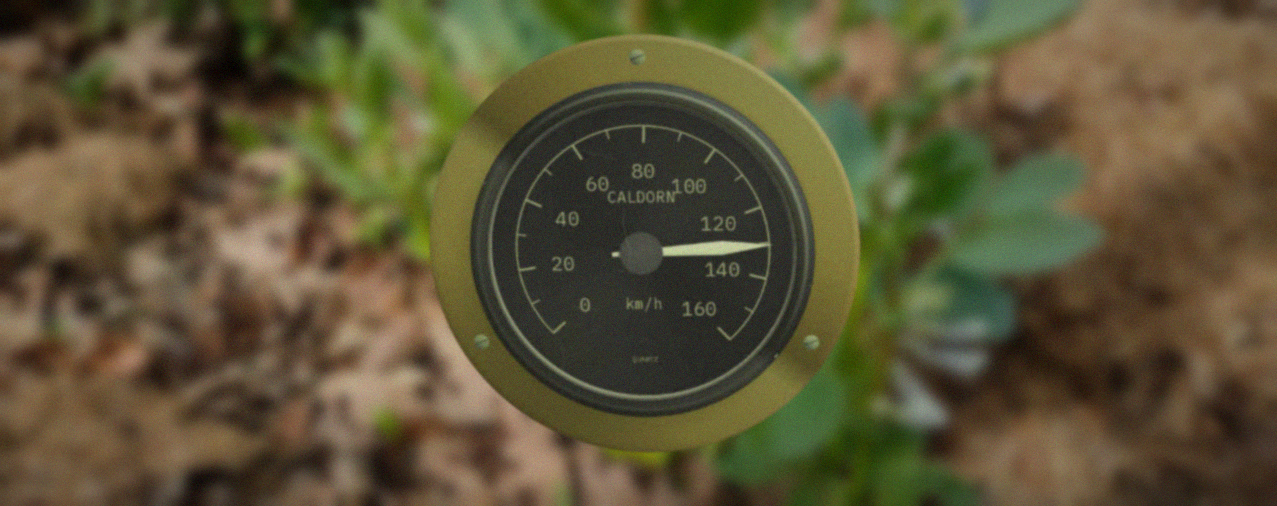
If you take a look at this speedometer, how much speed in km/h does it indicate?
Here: 130 km/h
